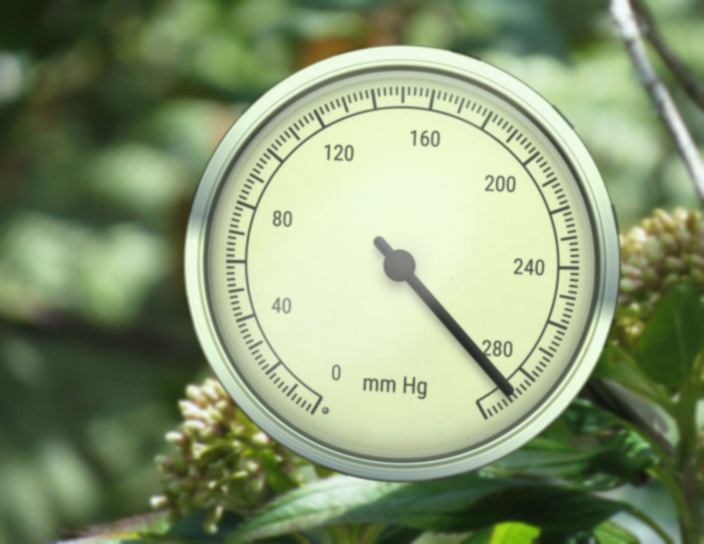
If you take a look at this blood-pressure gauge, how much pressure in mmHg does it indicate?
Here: 288 mmHg
